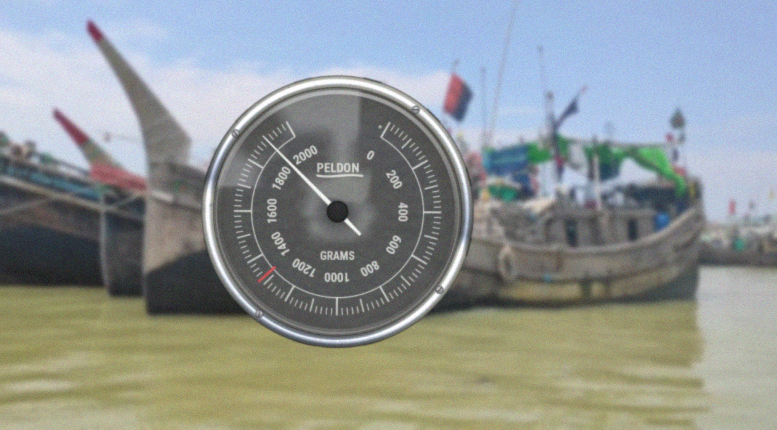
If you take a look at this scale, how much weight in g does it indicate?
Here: 1900 g
